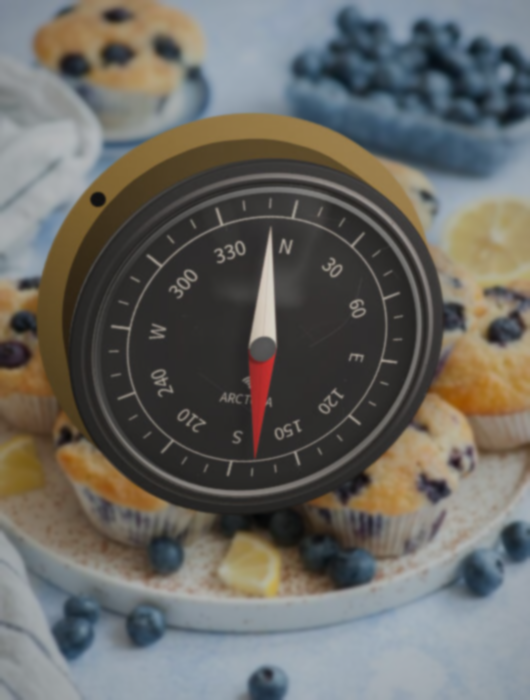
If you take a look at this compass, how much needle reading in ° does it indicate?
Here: 170 °
